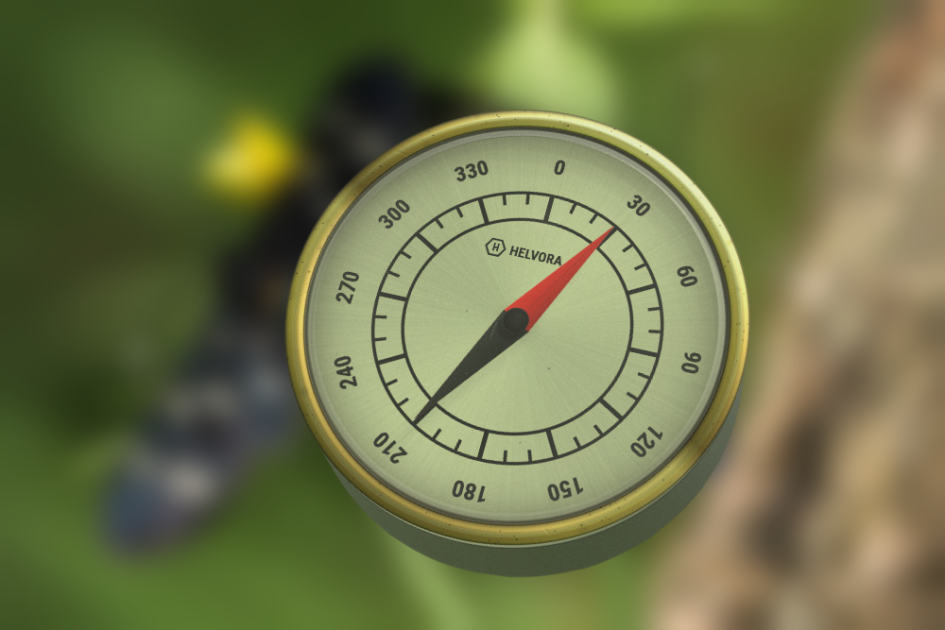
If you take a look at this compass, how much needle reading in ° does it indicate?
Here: 30 °
